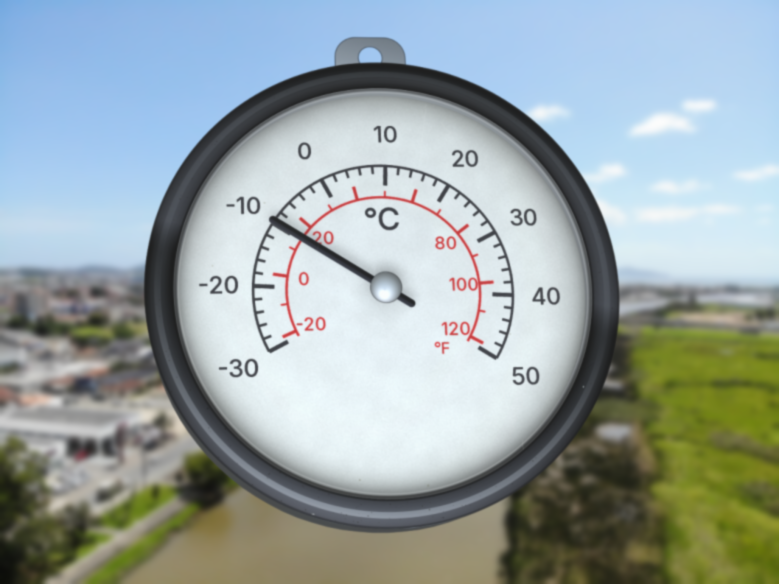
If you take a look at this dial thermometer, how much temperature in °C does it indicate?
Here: -10 °C
